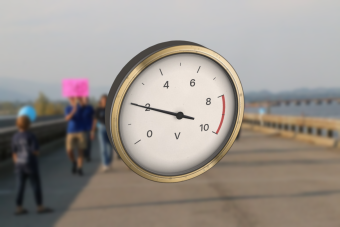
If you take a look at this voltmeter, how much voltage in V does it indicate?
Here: 2 V
